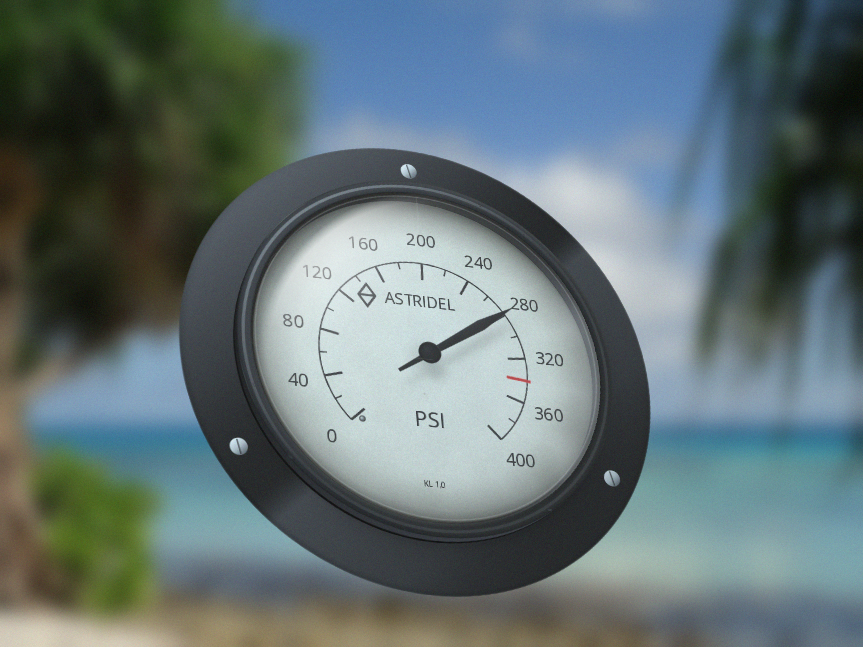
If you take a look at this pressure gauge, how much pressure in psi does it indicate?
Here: 280 psi
